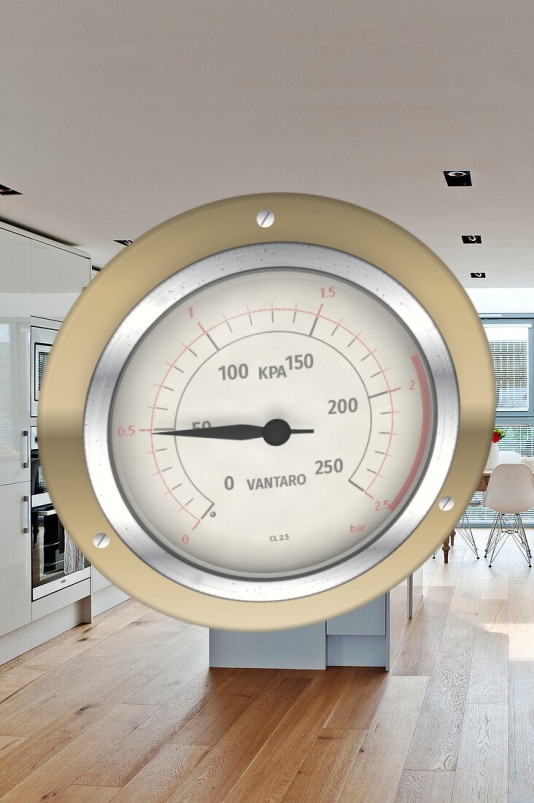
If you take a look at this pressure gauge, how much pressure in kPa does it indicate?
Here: 50 kPa
